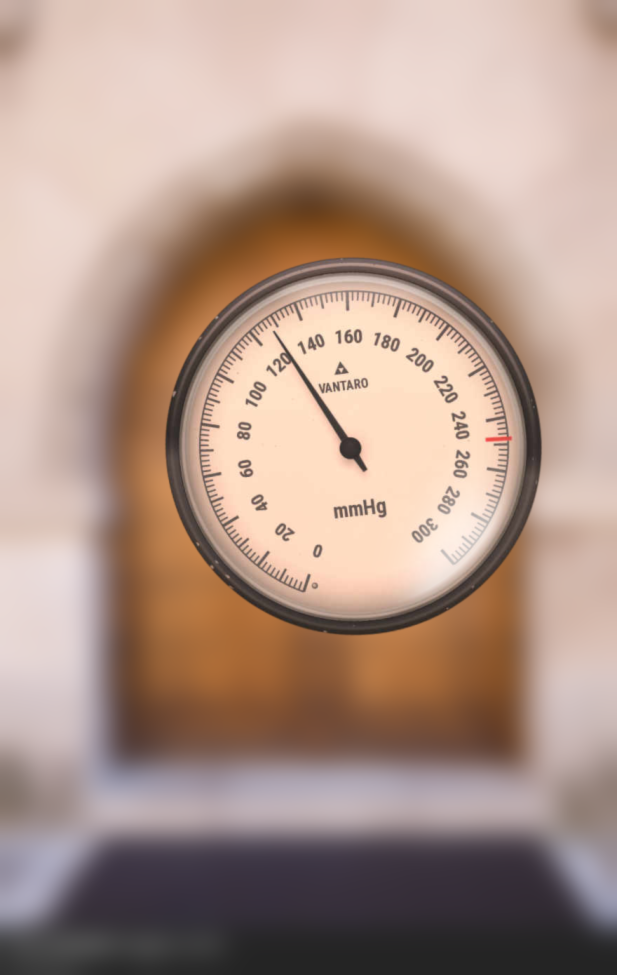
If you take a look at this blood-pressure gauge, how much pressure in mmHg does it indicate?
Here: 128 mmHg
